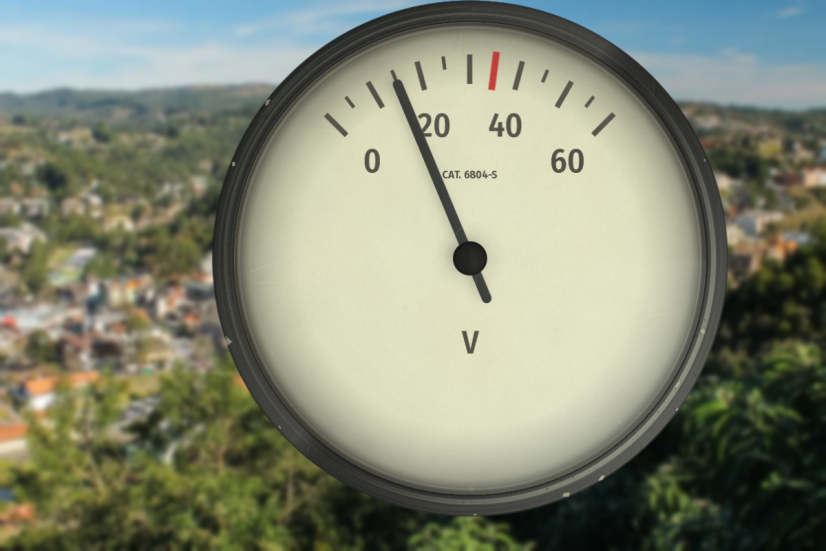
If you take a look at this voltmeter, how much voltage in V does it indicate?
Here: 15 V
